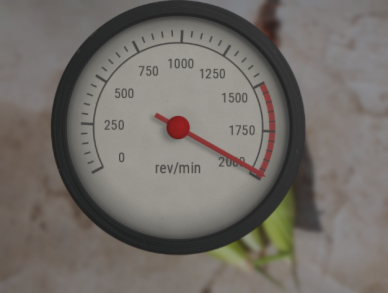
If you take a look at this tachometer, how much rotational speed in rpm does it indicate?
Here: 1975 rpm
